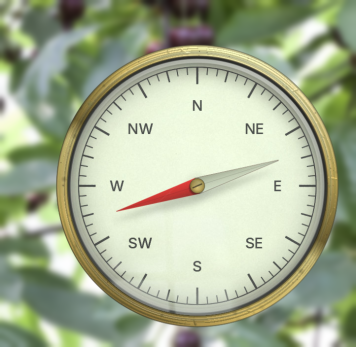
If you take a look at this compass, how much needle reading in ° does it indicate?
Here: 252.5 °
